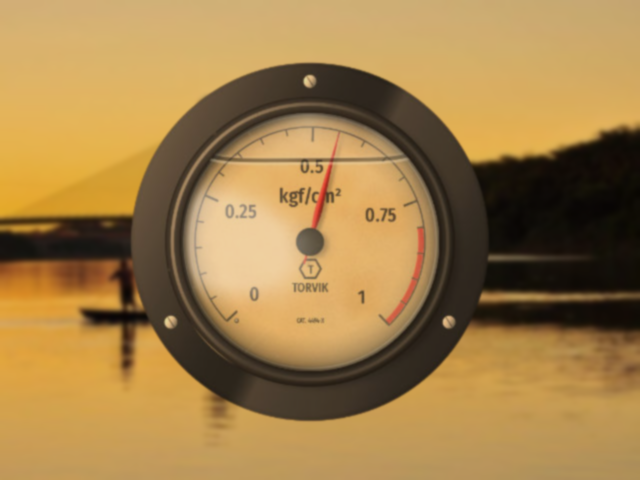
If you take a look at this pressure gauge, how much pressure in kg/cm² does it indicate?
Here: 0.55 kg/cm²
